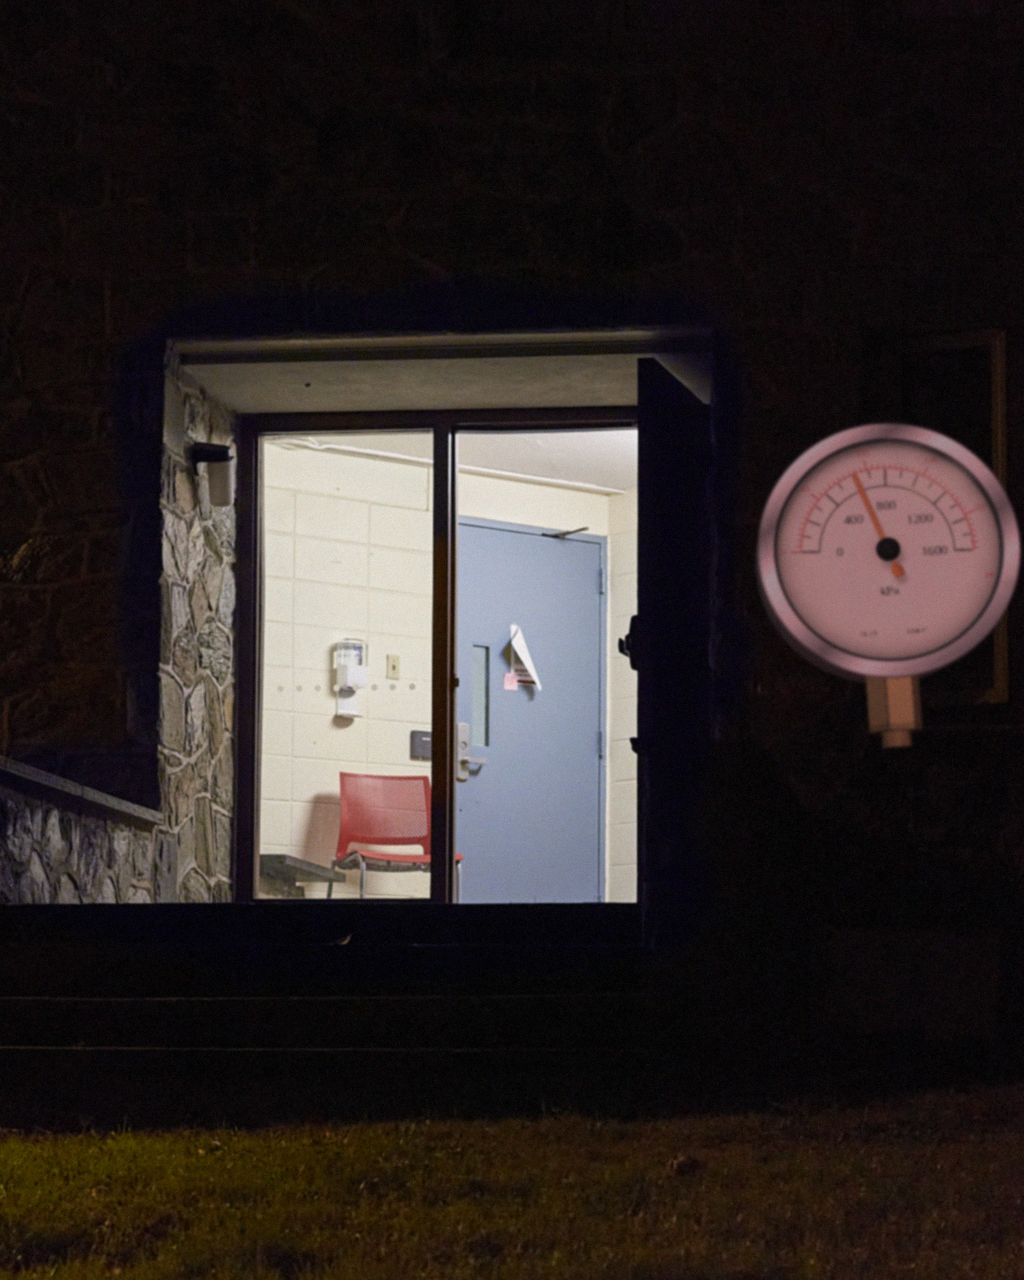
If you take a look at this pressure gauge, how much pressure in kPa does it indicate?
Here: 600 kPa
